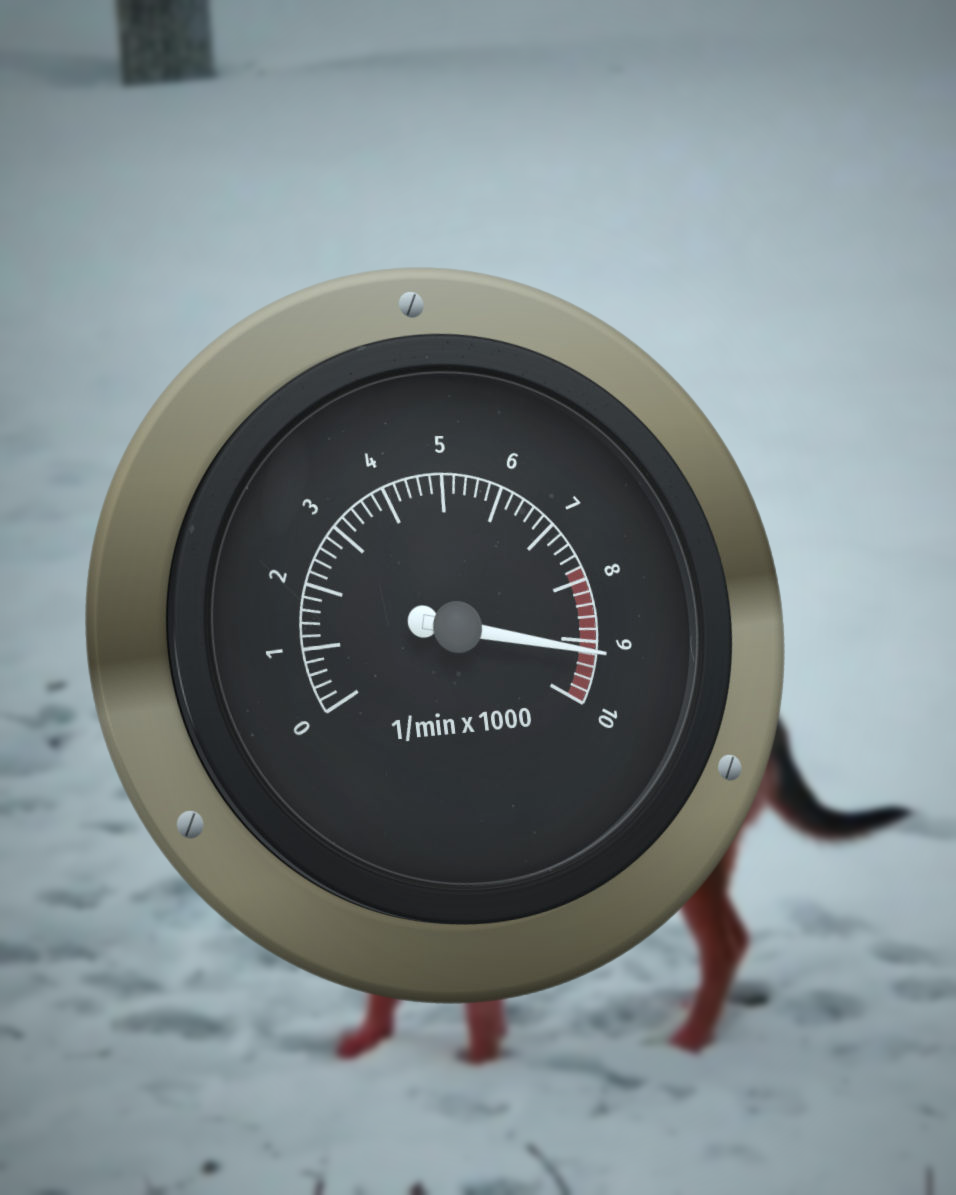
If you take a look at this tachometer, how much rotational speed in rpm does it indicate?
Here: 9200 rpm
